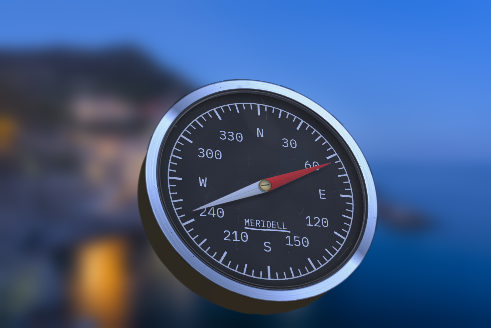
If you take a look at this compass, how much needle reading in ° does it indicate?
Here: 65 °
